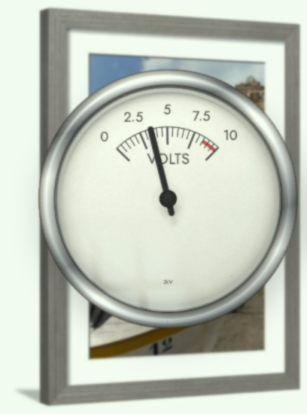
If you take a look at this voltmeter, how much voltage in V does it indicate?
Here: 3.5 V
